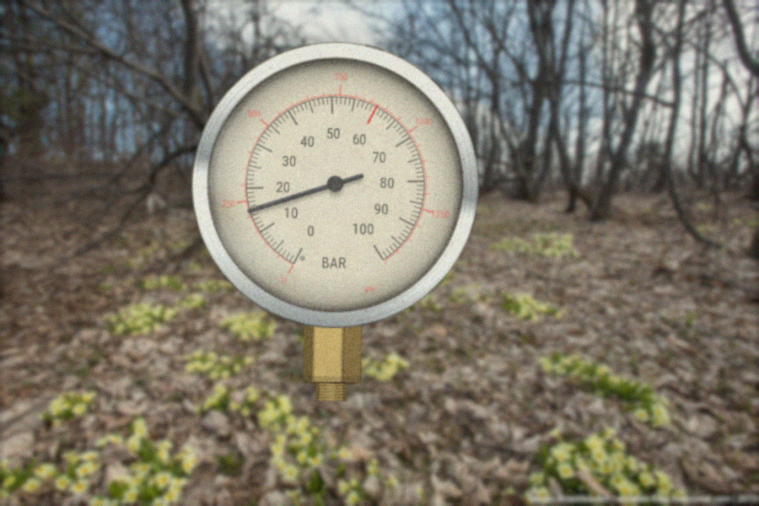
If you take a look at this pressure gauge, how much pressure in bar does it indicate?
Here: 15 bar
